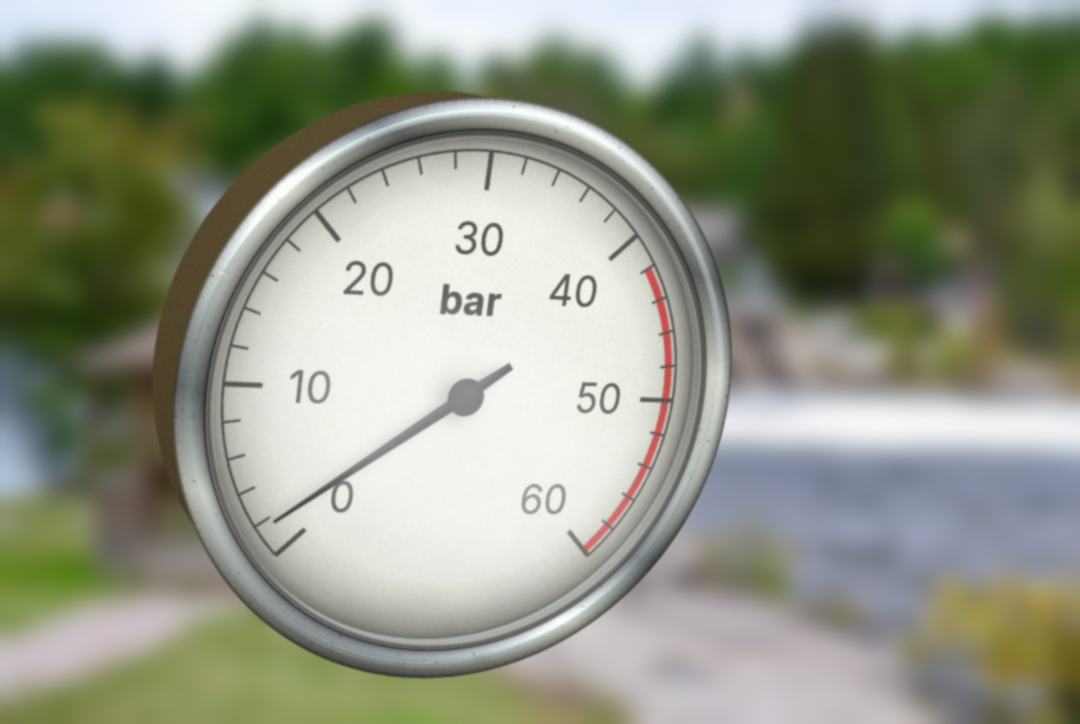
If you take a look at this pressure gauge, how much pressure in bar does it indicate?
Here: 2 bar
